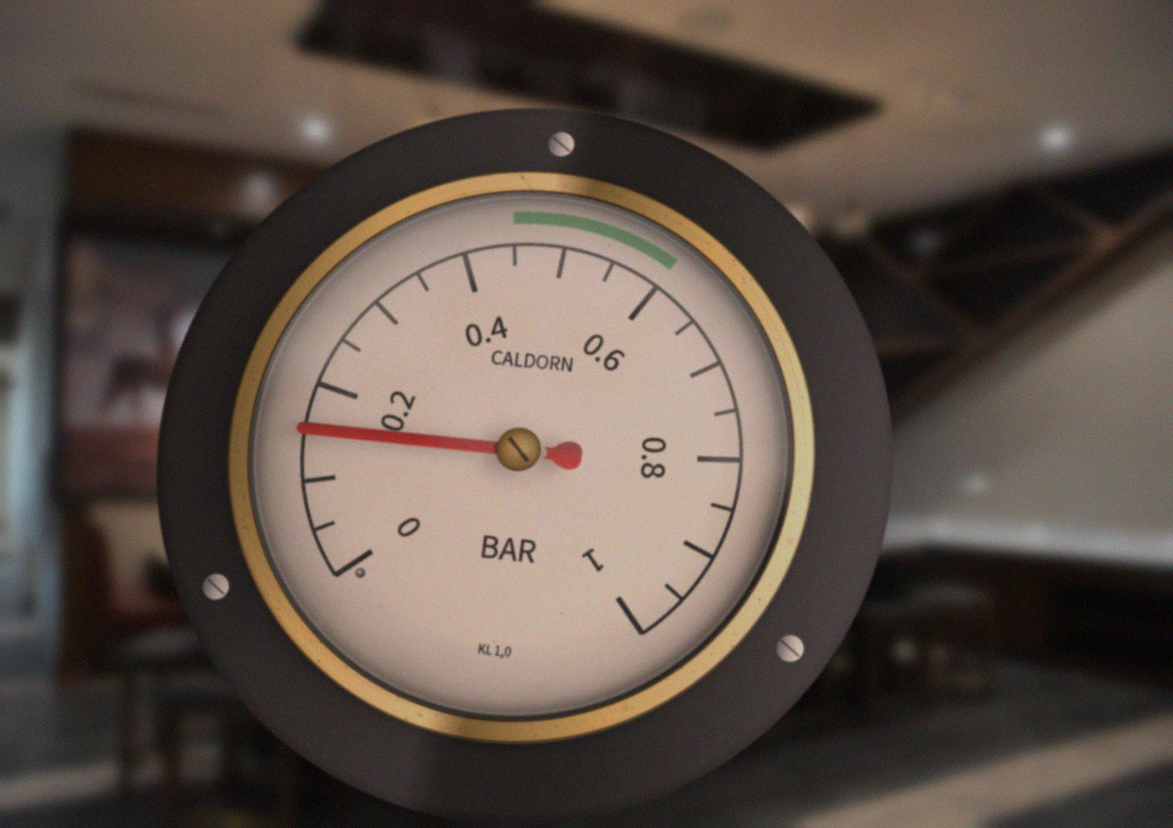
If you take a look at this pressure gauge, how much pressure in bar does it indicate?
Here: 0.15 bar
